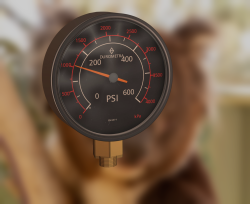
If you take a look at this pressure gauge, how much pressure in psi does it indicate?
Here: 150 psi
